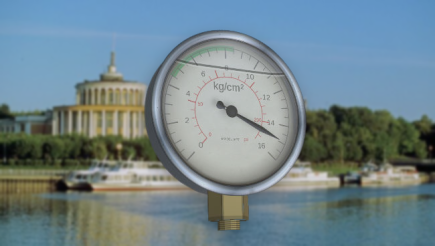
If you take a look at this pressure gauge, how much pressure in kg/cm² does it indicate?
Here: 15 kg/cm²
